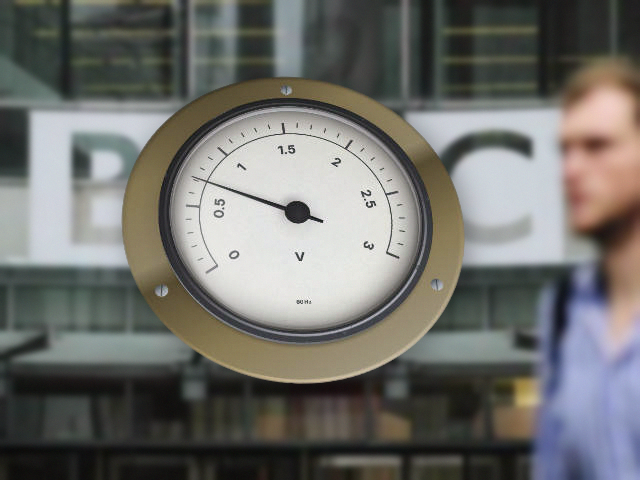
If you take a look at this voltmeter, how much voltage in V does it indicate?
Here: 0.7 V
